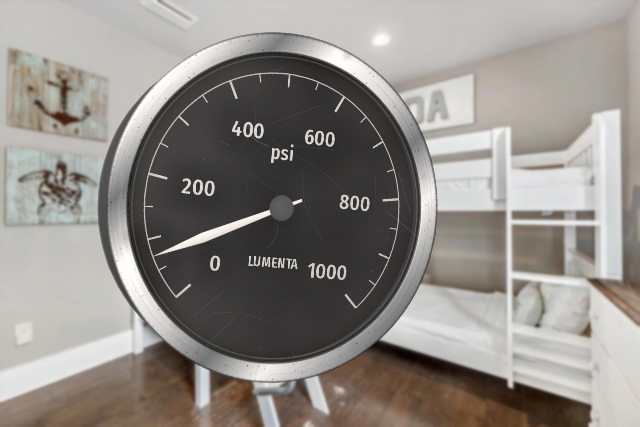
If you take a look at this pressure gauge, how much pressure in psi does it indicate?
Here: 75 psi
